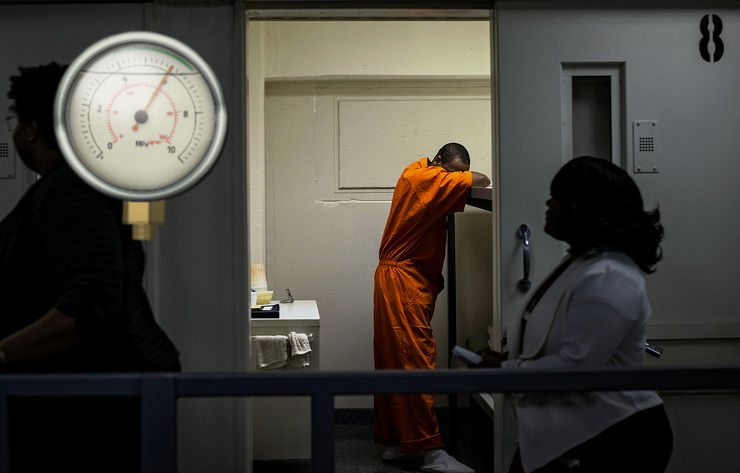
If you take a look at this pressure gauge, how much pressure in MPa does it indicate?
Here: 6 MPa
